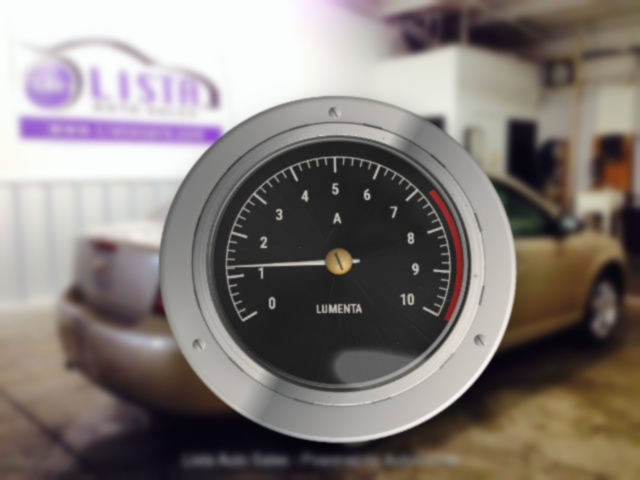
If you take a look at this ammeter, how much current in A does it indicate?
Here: 1.2 A
